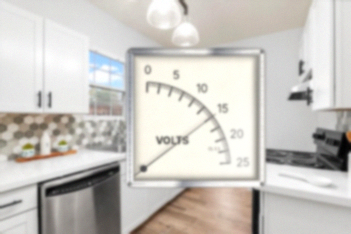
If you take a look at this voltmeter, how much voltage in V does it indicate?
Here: 15 V
